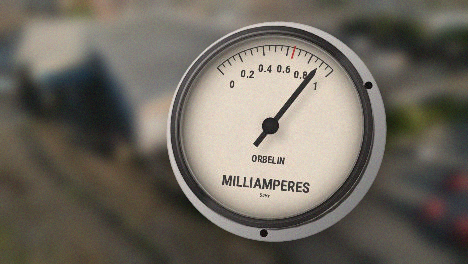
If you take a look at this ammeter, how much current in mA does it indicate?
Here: 0.9 mA
